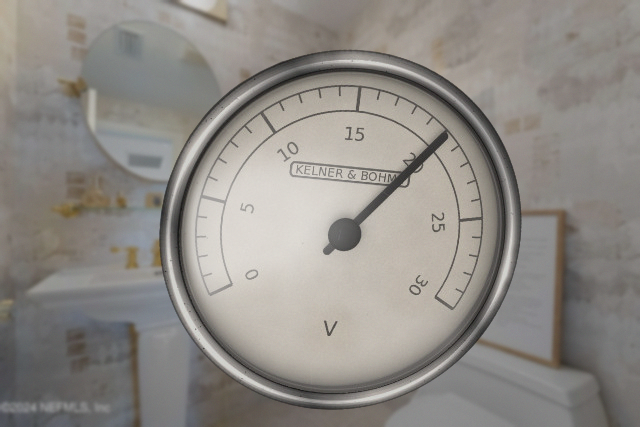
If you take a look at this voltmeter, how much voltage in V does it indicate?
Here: 20 V
